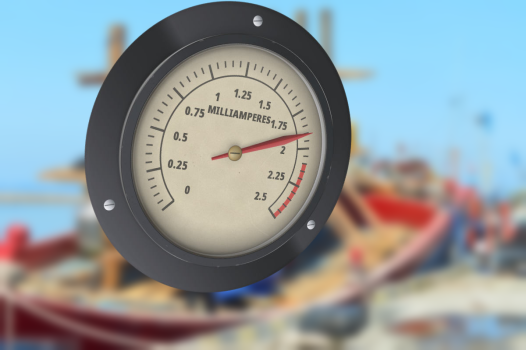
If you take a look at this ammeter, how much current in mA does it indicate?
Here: 1.9 mA
